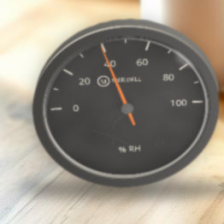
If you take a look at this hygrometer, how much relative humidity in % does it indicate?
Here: 40 %
